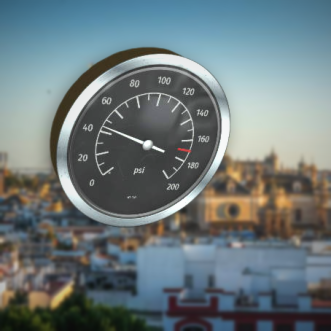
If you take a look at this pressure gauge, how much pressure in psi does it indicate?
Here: 45 psi
